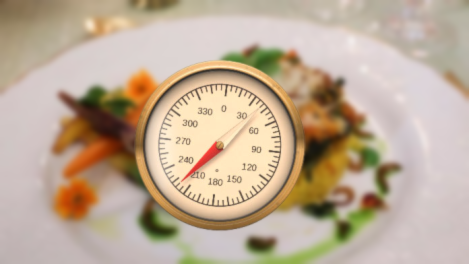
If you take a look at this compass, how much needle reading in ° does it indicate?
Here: 220 °
